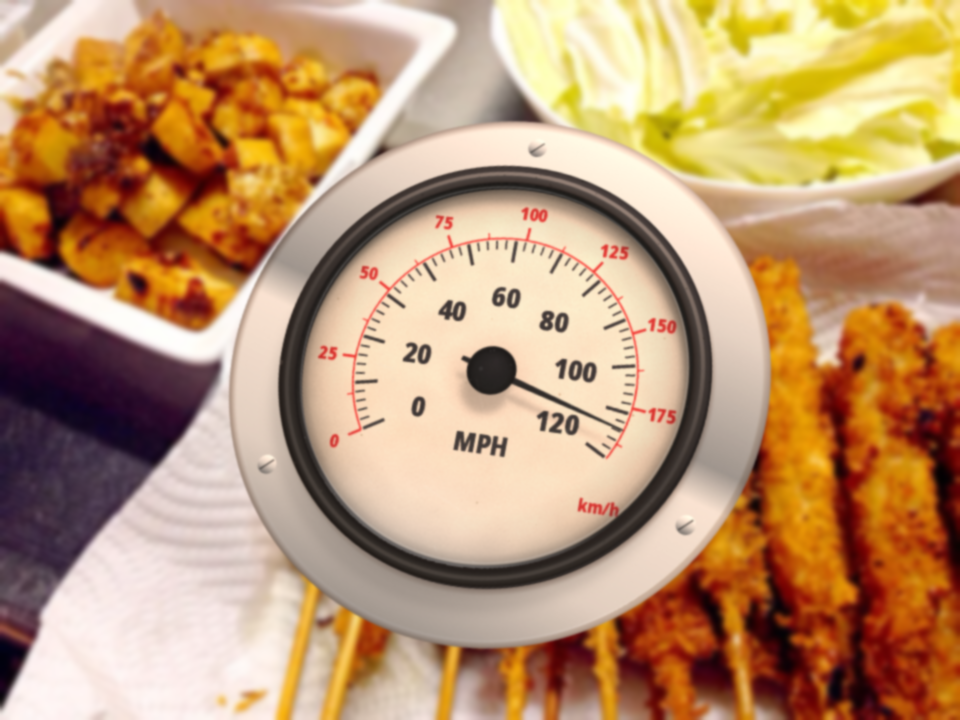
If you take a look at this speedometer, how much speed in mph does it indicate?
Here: 114 mph
